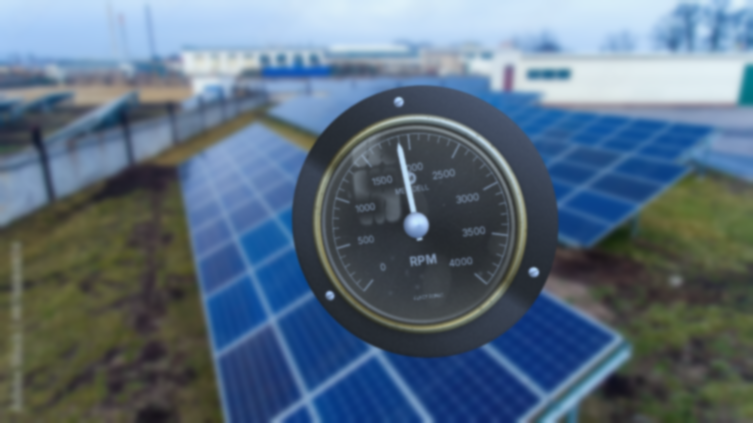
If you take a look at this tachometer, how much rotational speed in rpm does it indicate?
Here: 1900 rpm
